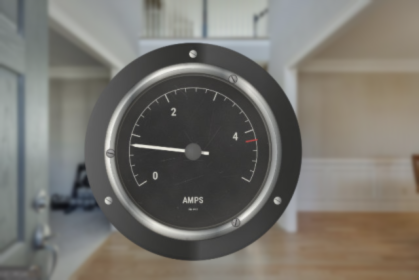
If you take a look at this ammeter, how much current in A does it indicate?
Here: 0.8 A
